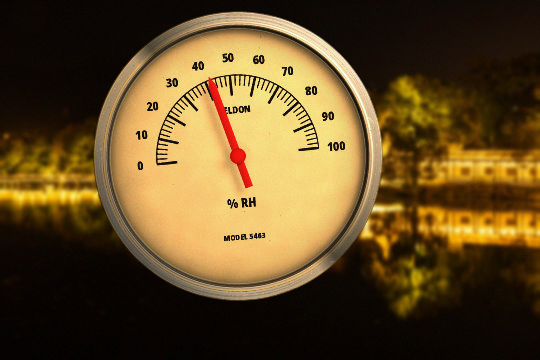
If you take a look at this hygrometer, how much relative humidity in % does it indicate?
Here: 42 %
